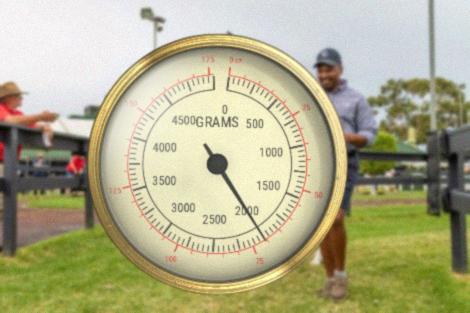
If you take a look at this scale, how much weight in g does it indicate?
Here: 2000 g
